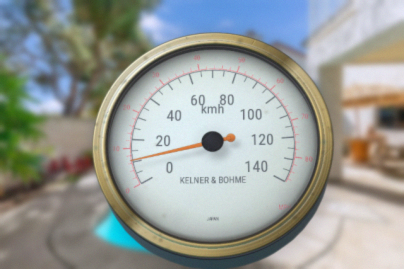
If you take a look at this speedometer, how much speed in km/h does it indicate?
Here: 10 km/h
